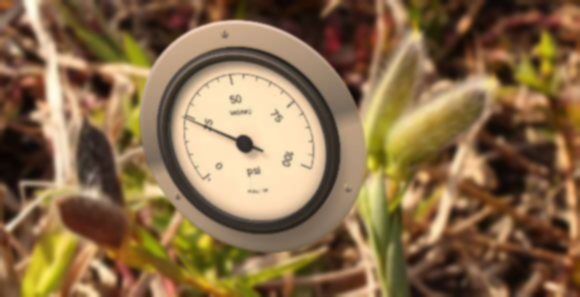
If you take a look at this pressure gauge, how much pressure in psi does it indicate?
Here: 25 psi
